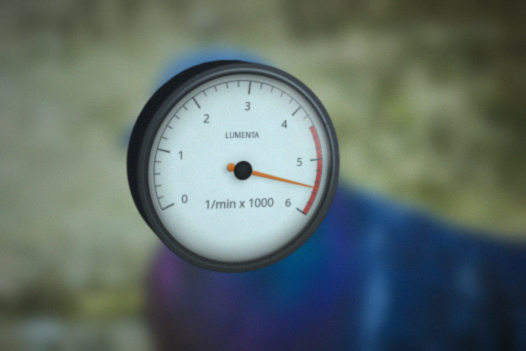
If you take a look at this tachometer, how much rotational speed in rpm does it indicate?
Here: 5500 rpm
